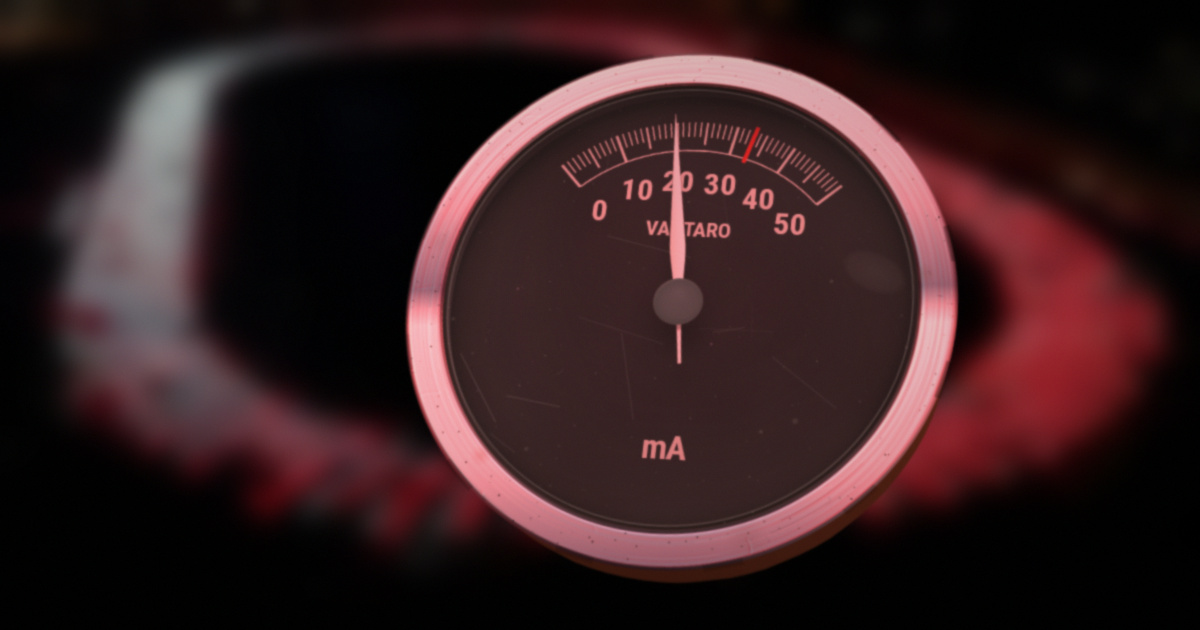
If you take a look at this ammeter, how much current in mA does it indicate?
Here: 20 mA
